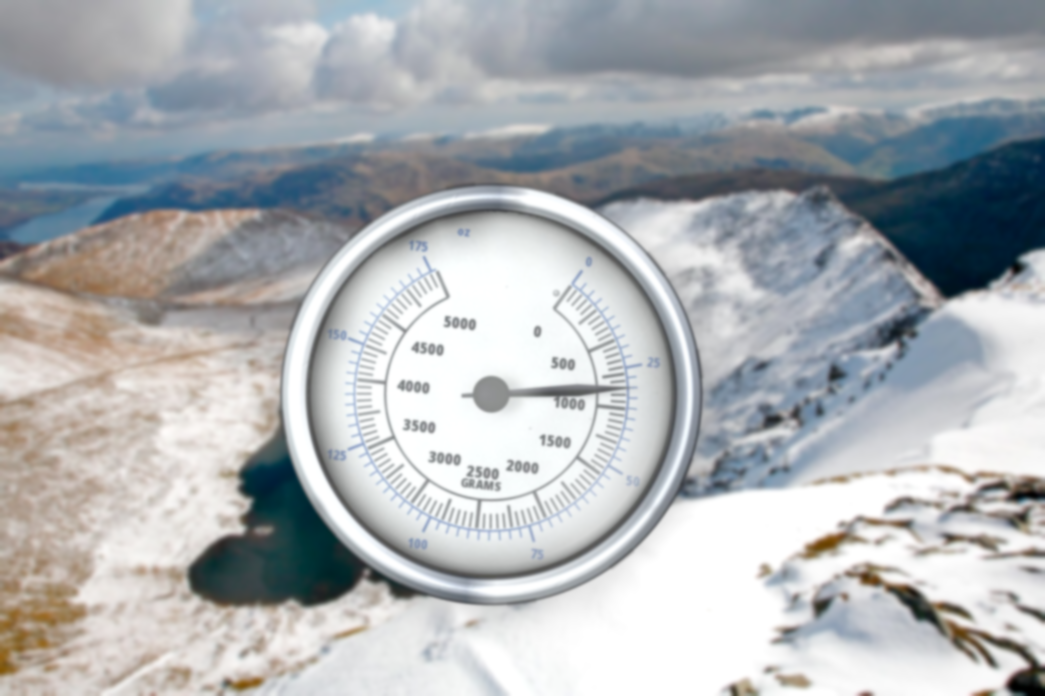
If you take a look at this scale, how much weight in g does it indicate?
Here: 850 g
